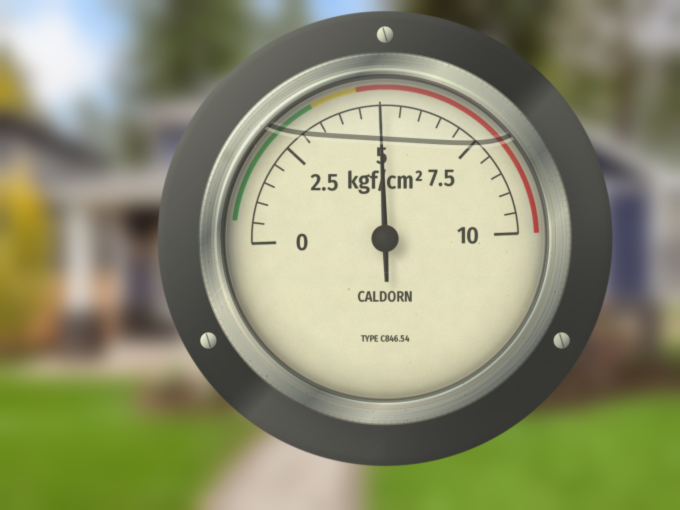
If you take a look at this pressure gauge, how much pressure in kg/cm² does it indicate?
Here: 5 kg/cm²
